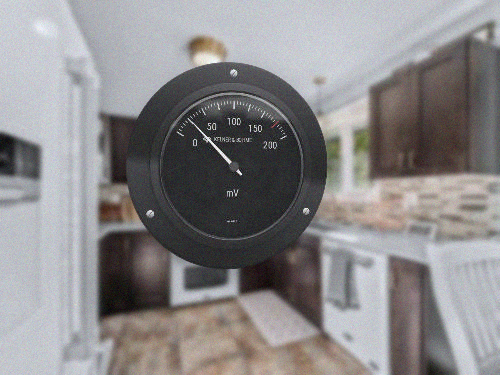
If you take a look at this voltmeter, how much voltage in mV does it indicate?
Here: 25 mV
